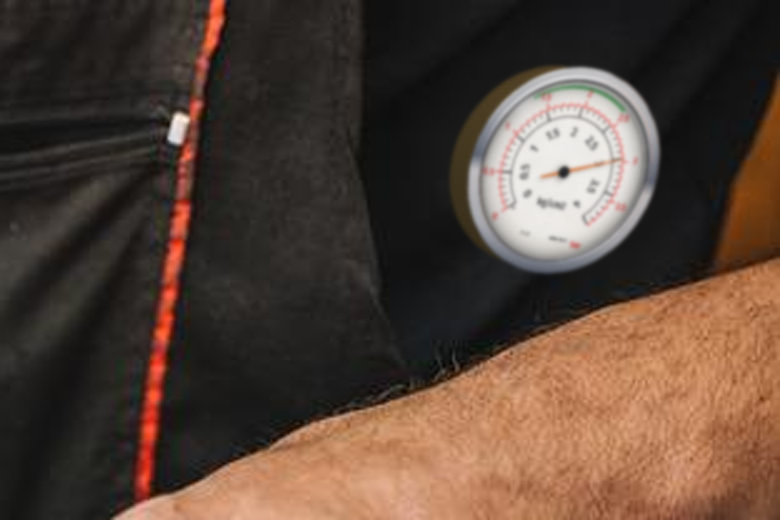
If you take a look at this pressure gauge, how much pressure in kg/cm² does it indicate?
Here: 3 kg/cm²
